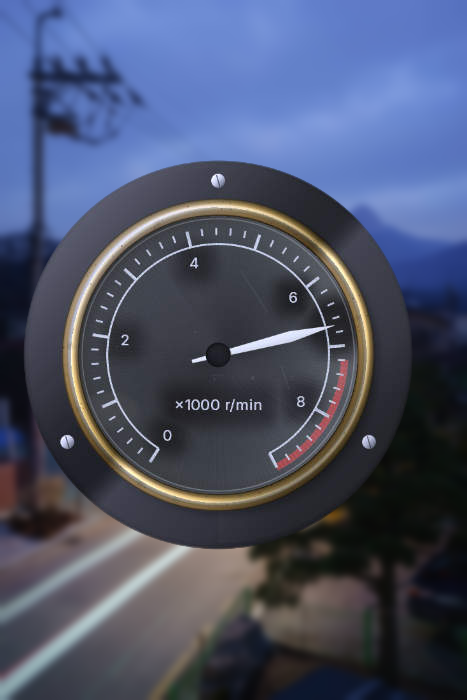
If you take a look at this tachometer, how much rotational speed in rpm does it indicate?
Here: 6700 rpm
